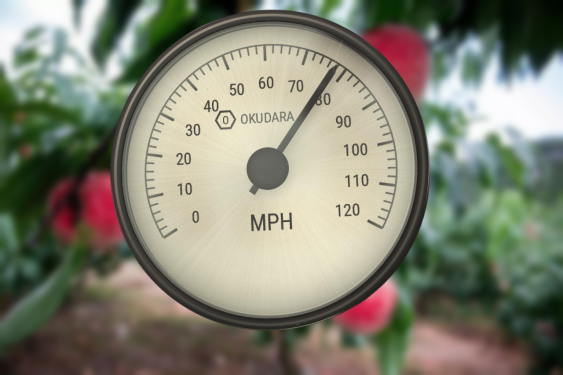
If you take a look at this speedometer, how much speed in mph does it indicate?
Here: 78 mph
